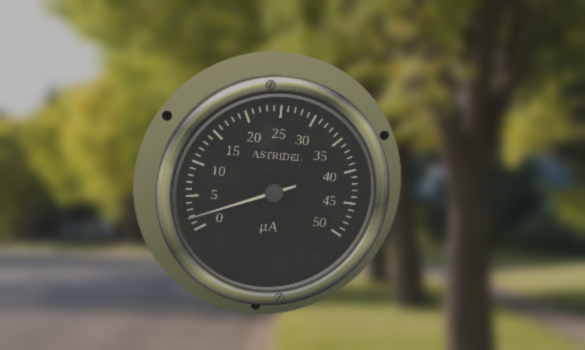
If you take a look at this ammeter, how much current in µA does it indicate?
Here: 2 µA
